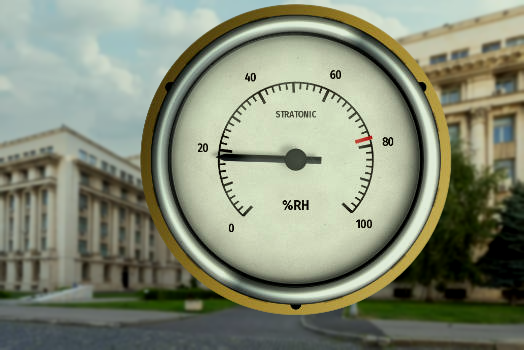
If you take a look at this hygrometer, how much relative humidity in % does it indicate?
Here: 18 %
